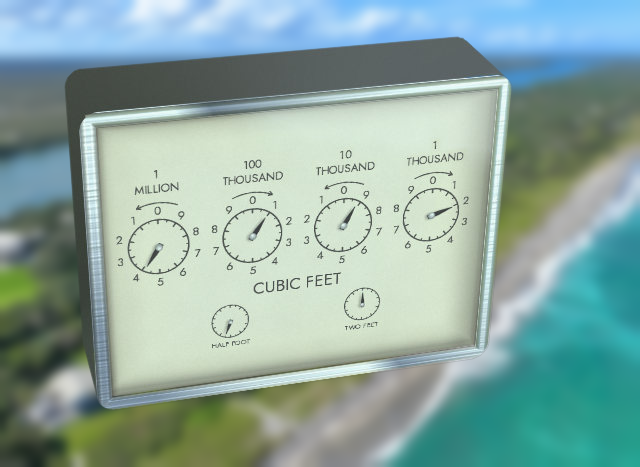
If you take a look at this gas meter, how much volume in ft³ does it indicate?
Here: 409200 ft³
